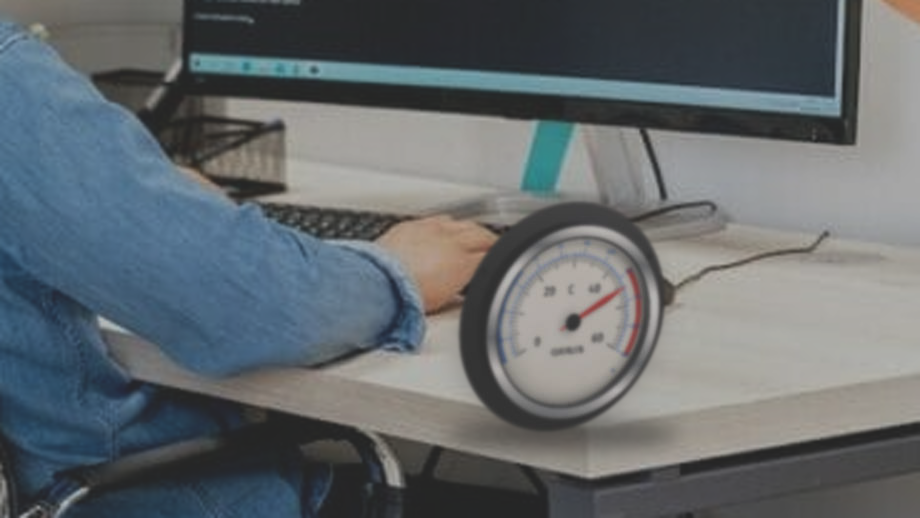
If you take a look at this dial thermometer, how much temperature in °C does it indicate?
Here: 45 °C
